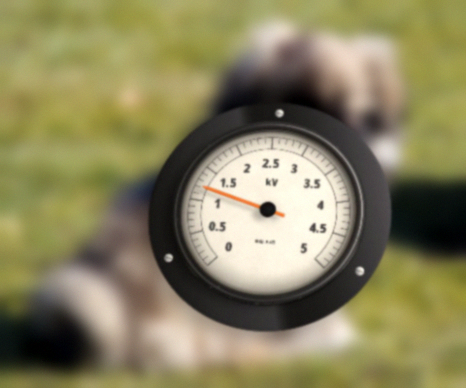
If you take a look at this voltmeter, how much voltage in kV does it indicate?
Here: 1.2 kV
